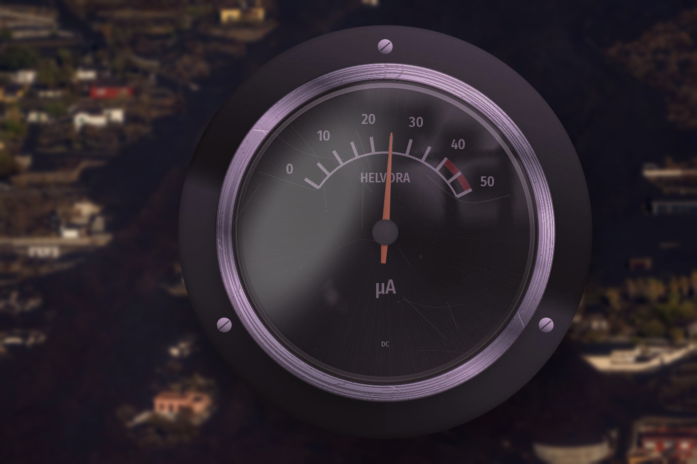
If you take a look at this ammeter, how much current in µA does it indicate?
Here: 25 µA
